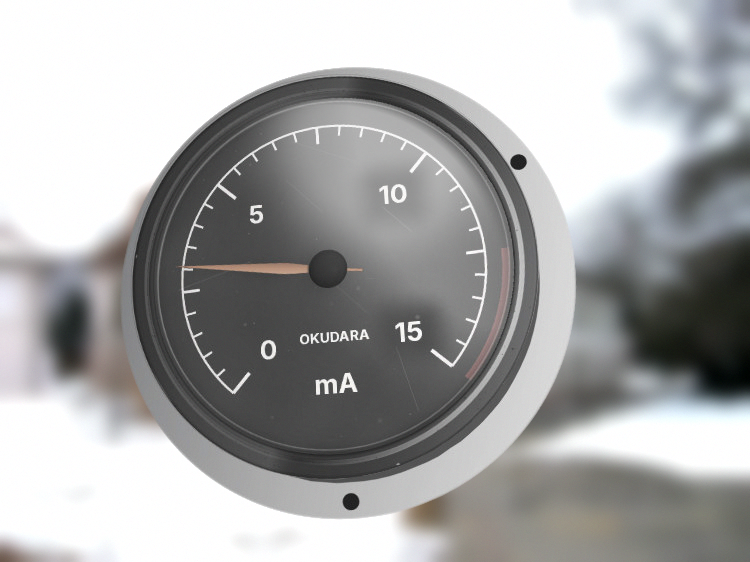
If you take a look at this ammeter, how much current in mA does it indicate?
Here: 3 mA
